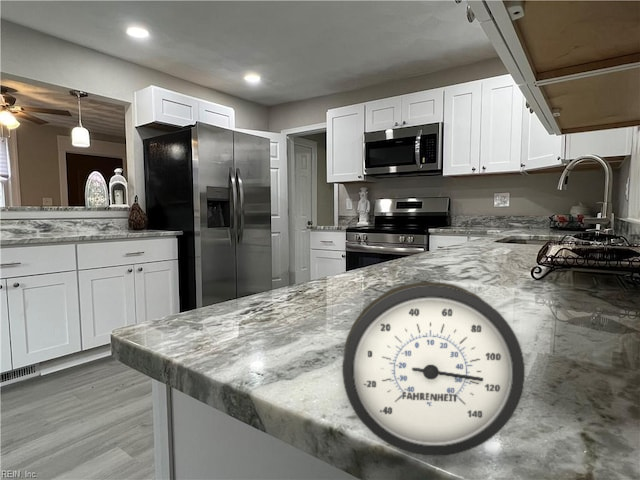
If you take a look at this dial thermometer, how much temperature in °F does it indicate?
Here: 115 °F
